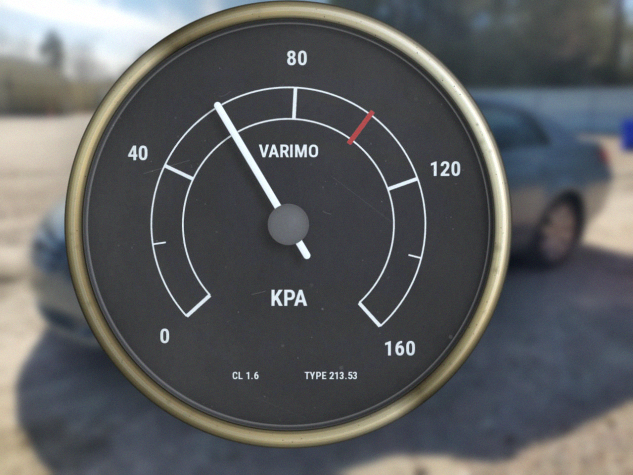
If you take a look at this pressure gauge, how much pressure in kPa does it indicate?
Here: 60 kPa
